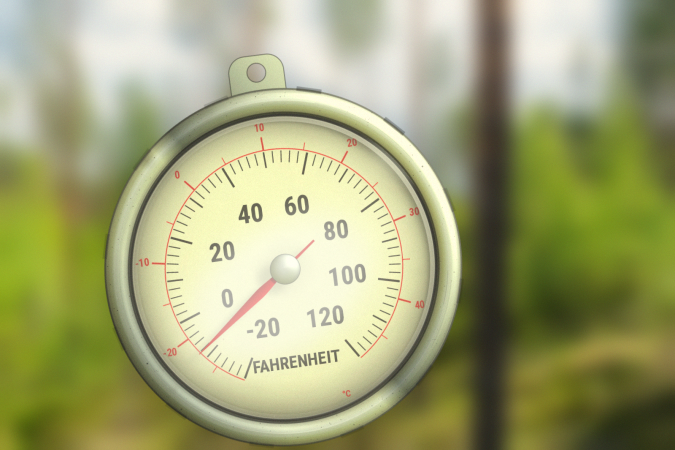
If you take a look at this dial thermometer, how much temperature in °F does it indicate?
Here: -8 °F
